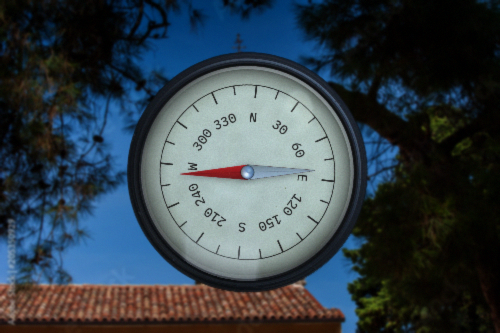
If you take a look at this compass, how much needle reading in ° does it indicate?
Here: 262.5 °
